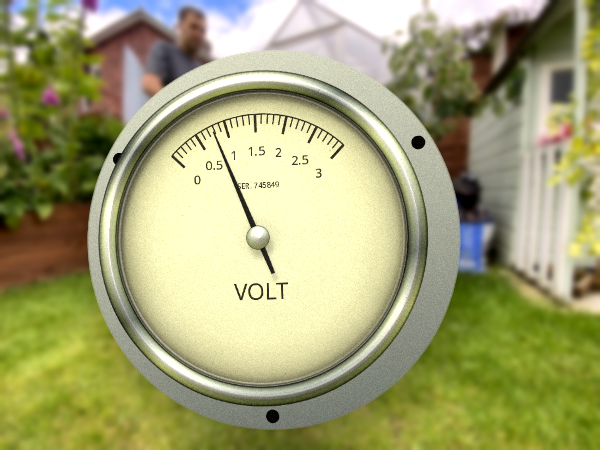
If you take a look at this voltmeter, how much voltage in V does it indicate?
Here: 0.8 V
